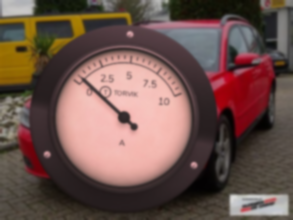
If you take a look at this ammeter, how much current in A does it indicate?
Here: 0.5 A
